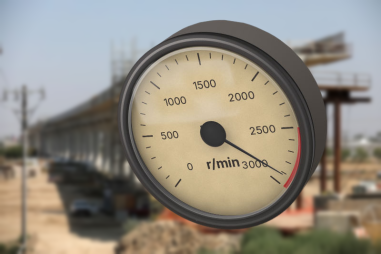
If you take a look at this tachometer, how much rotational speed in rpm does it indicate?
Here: 2900 rpm
